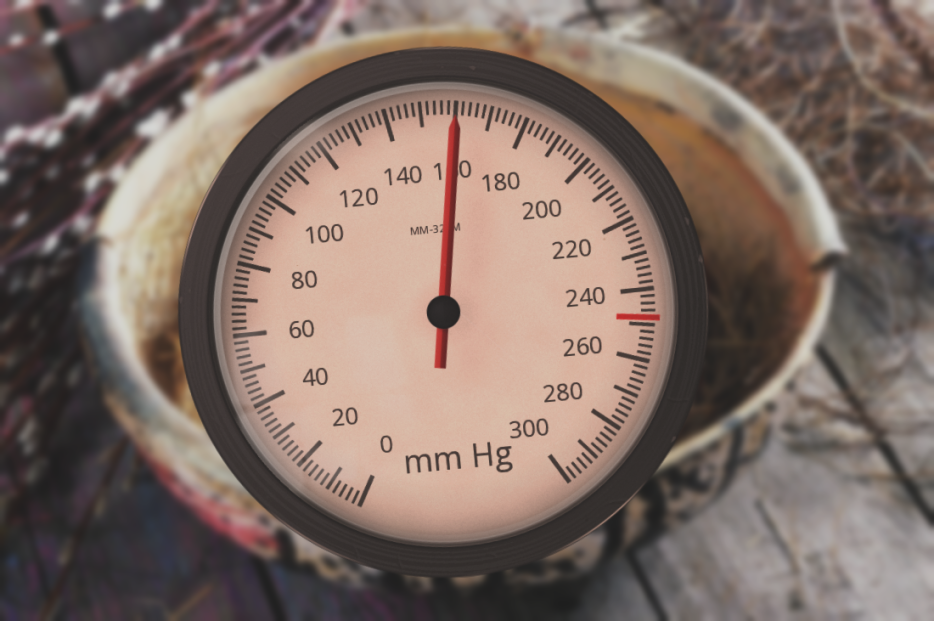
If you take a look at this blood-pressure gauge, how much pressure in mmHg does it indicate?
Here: 160 mmHg
